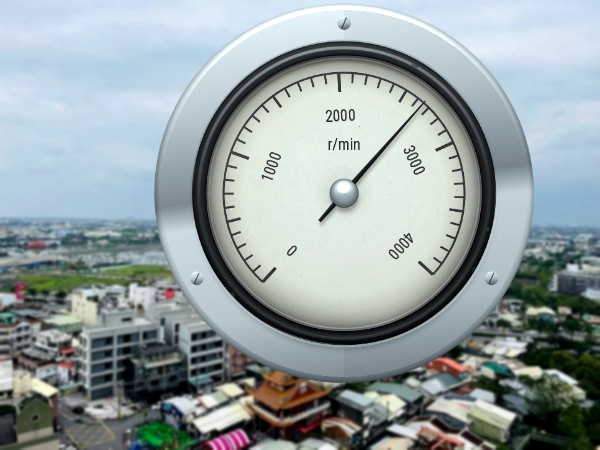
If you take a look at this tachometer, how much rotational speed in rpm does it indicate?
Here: 2650 rpm
